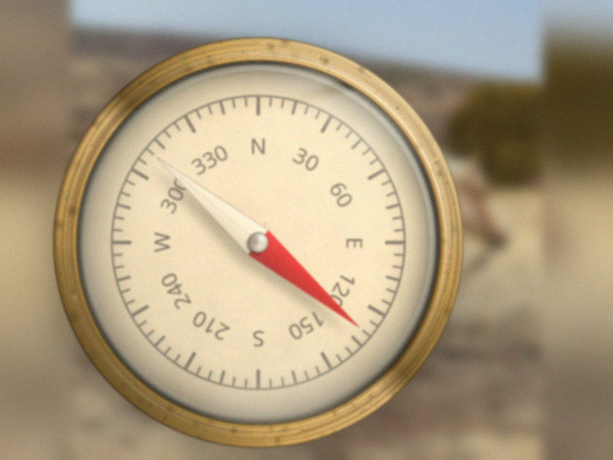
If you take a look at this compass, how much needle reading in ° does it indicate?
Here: 130 °
